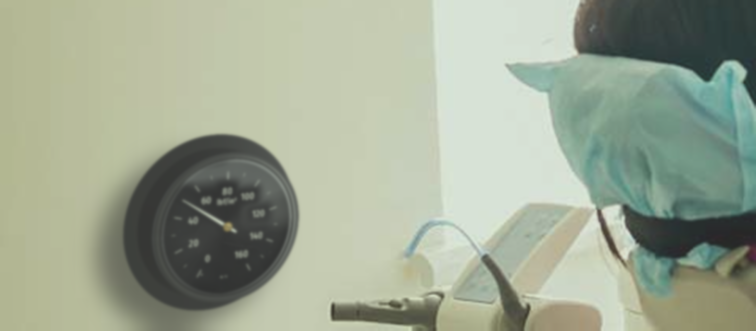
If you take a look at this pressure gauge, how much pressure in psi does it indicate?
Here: 50 psi
